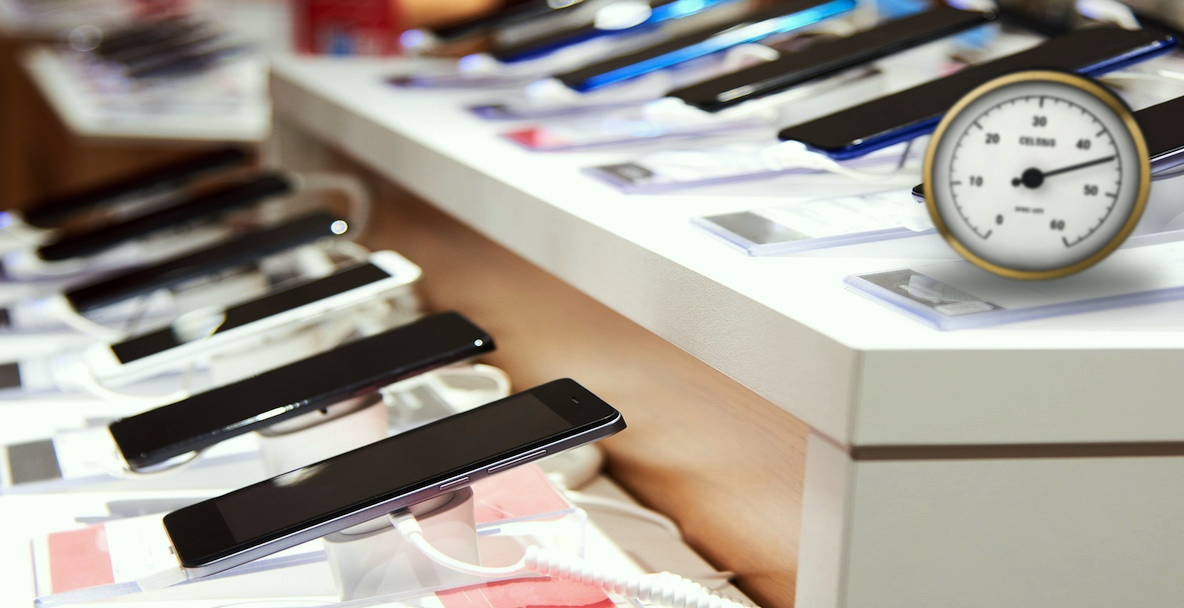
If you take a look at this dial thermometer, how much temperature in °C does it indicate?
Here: 44 °C
